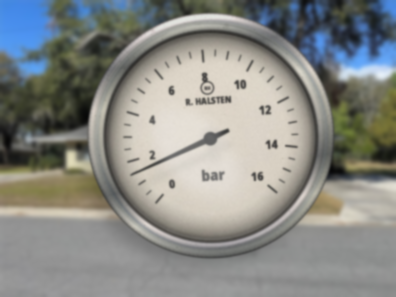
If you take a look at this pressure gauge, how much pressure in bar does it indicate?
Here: 1.5 bar
